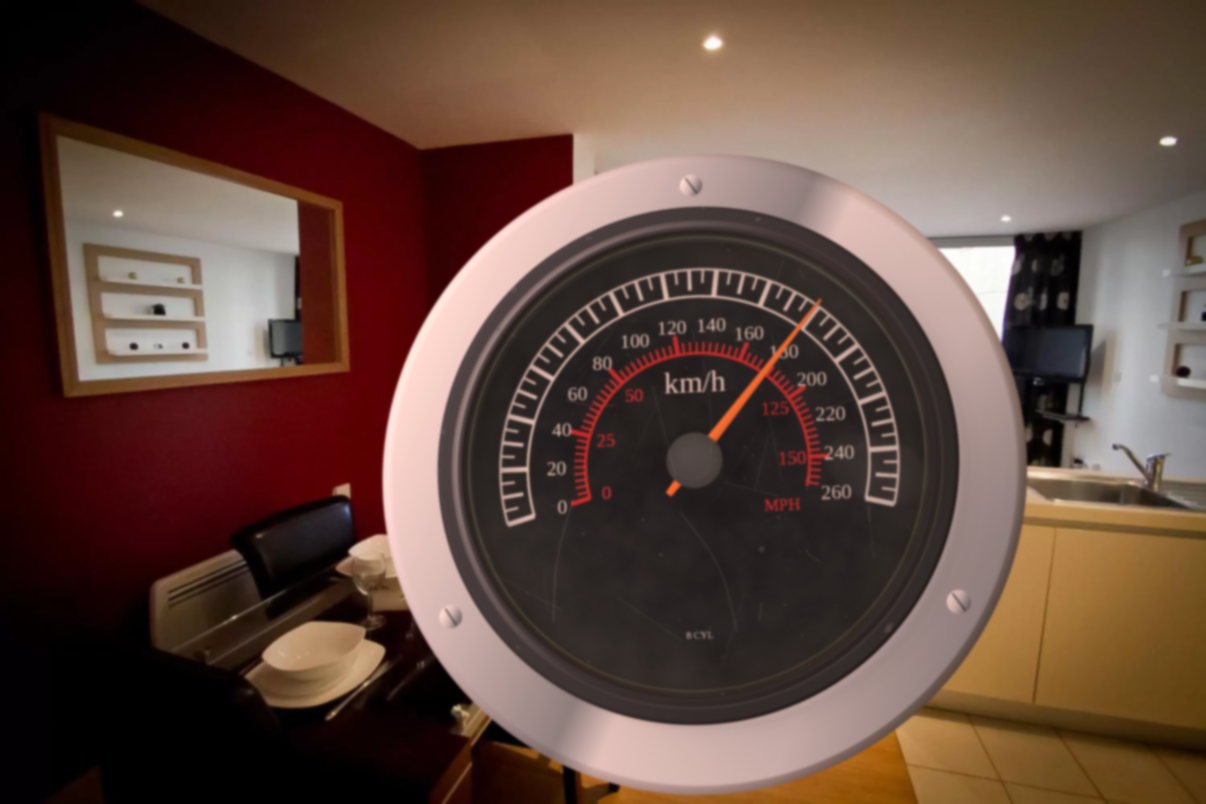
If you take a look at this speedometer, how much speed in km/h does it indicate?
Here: 180 km/h
